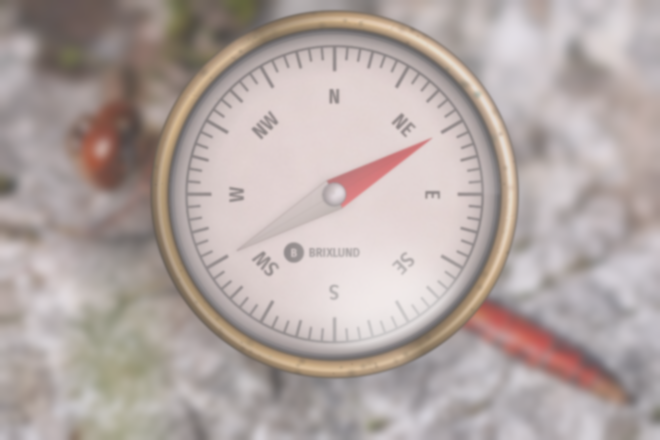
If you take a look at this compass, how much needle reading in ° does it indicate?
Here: 60 °
